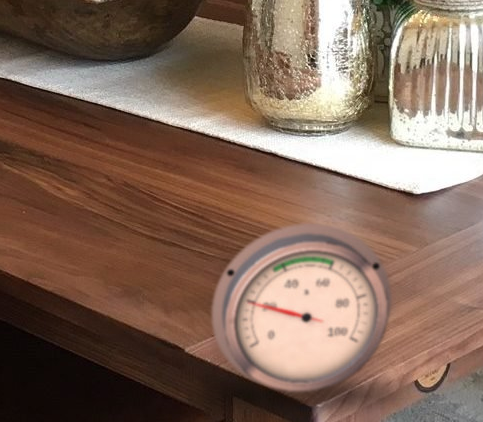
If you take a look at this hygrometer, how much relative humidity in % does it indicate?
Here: 20 %
